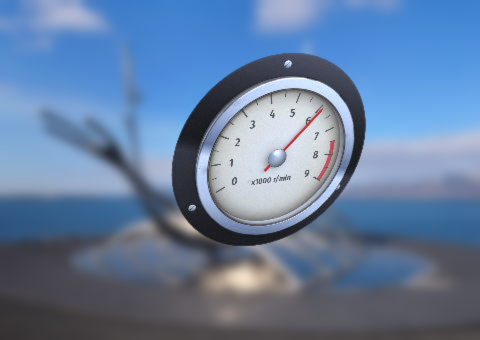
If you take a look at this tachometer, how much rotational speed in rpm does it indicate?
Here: 6000 rpm
